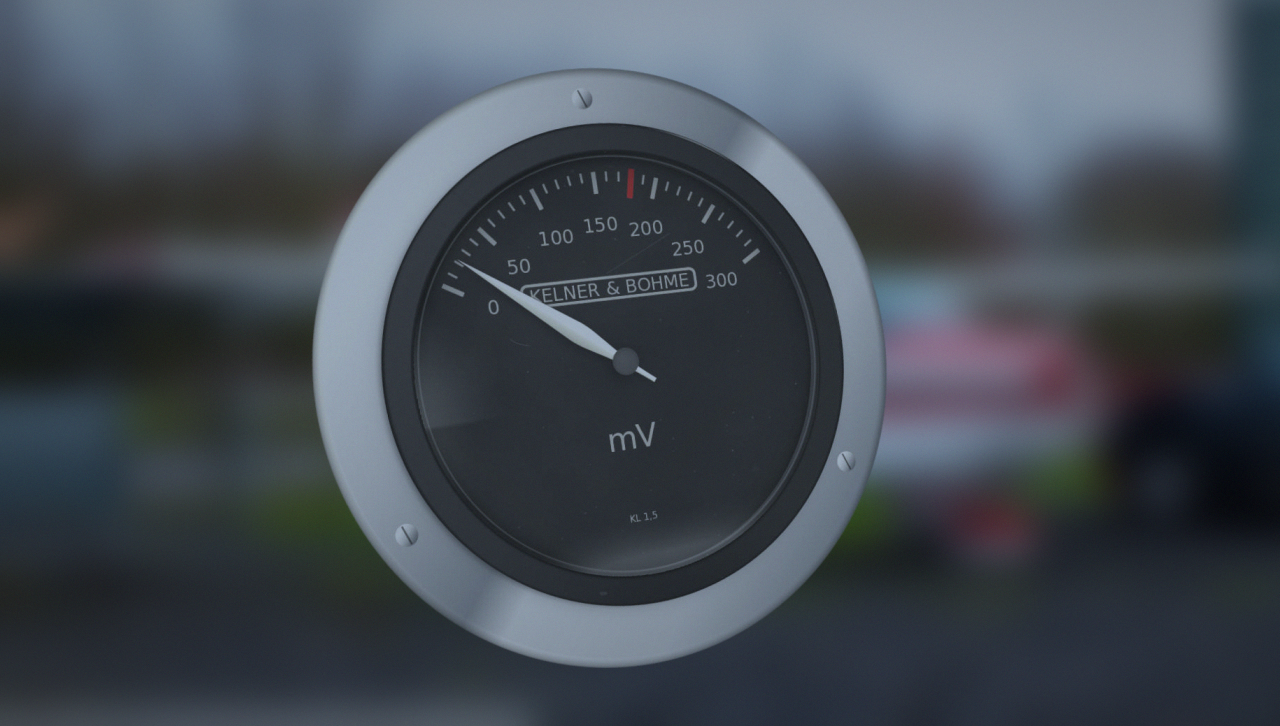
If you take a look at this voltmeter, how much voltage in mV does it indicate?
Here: 20 mV
